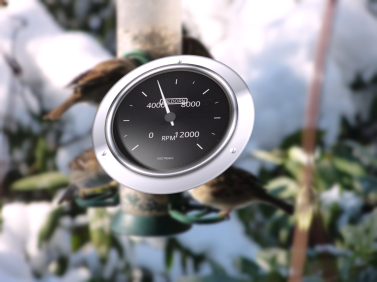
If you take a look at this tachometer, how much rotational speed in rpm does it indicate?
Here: 5000 rpm
